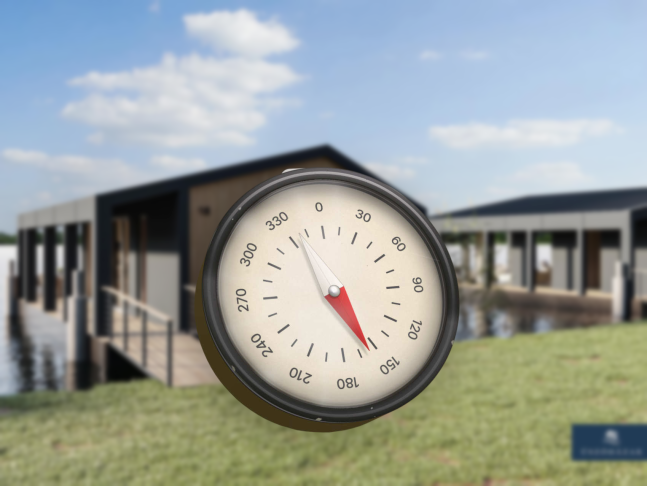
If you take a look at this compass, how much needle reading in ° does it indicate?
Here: 157.5 °
